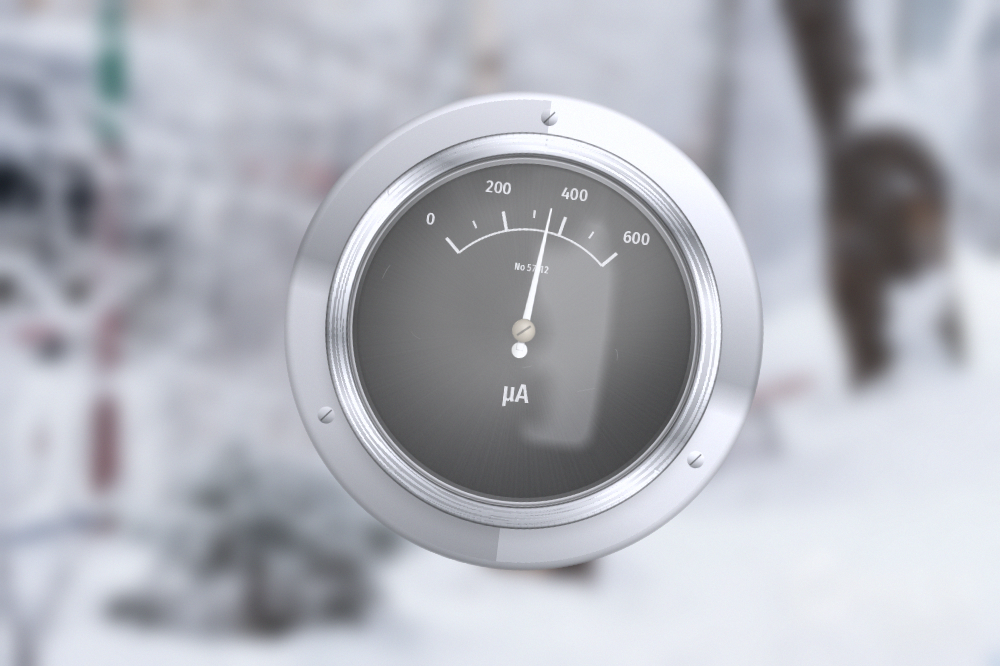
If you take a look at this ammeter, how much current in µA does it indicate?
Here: 350 µA
